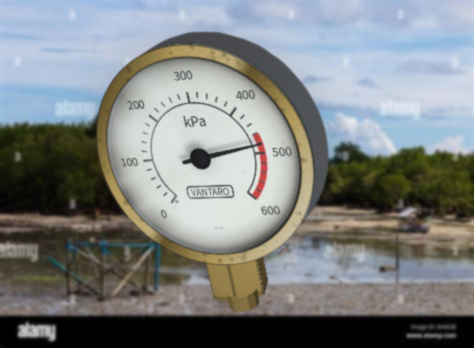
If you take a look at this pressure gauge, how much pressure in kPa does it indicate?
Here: 480 kPa
